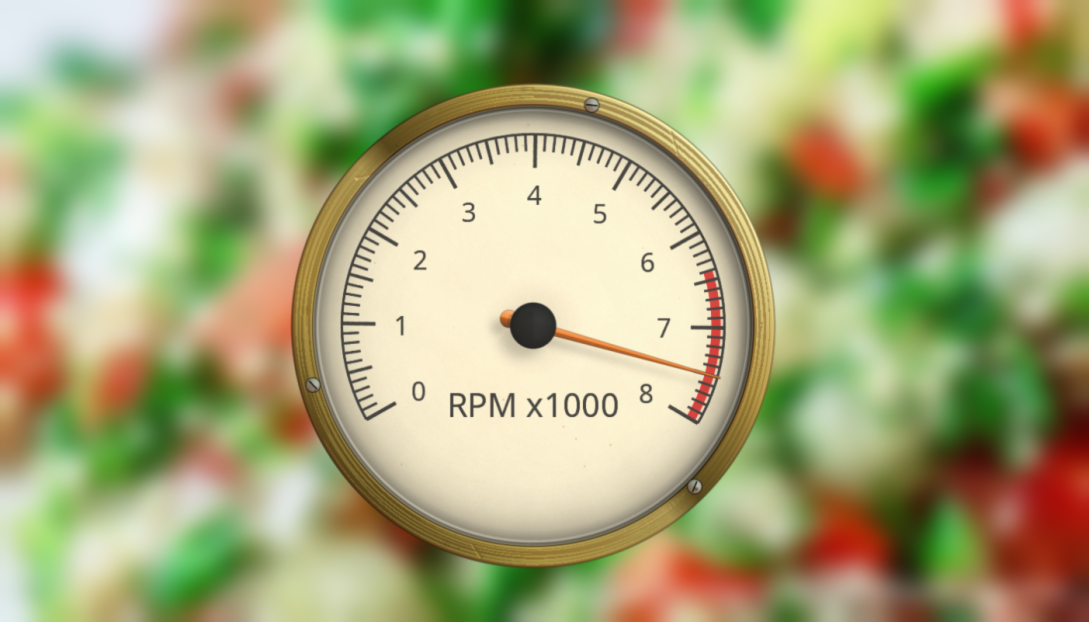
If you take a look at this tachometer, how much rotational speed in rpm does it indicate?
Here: 7500 rpm
